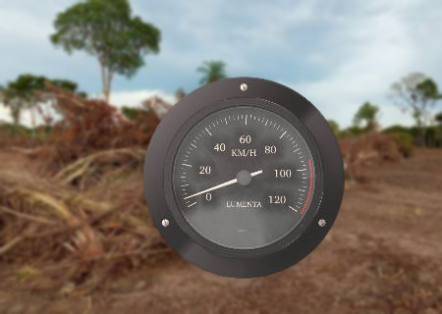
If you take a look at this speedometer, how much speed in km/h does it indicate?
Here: 4 km/h
